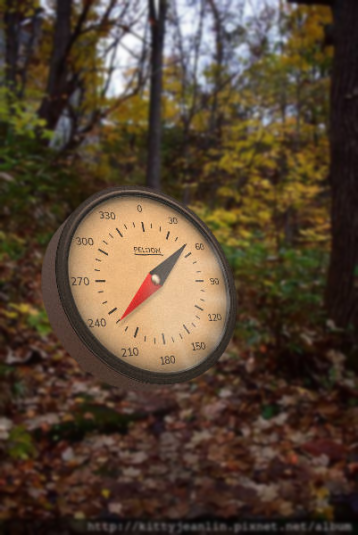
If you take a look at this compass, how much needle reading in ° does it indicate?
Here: 230 °
